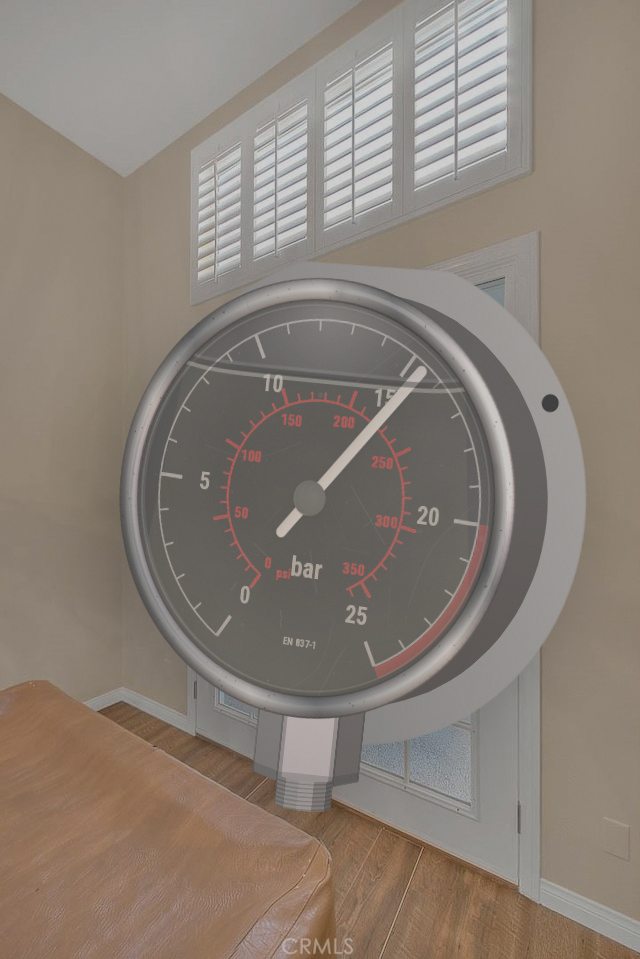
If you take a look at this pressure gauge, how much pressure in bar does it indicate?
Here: 15.5 bar
